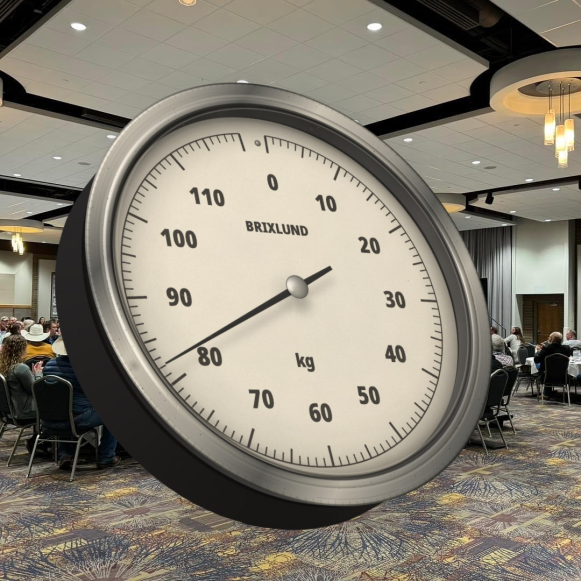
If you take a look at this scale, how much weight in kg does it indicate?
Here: 82 kg
